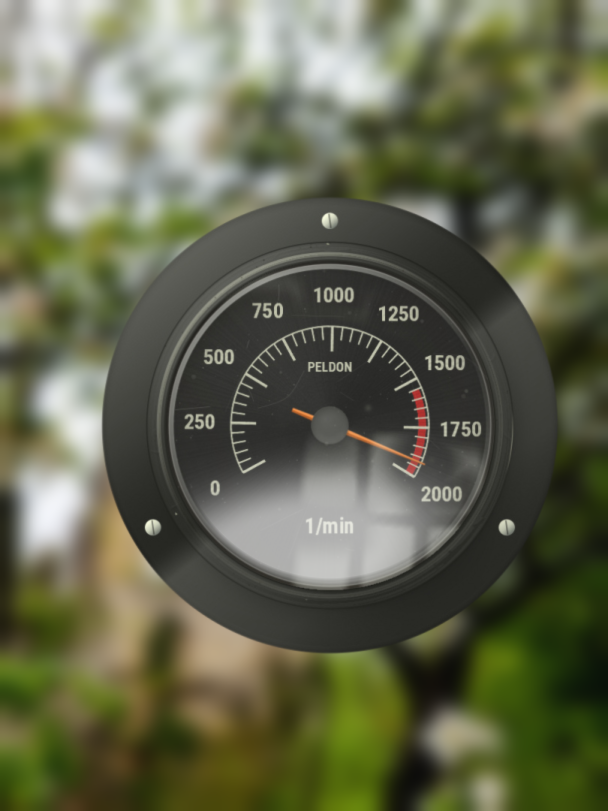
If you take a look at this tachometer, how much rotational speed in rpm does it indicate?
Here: 1925 rpm
